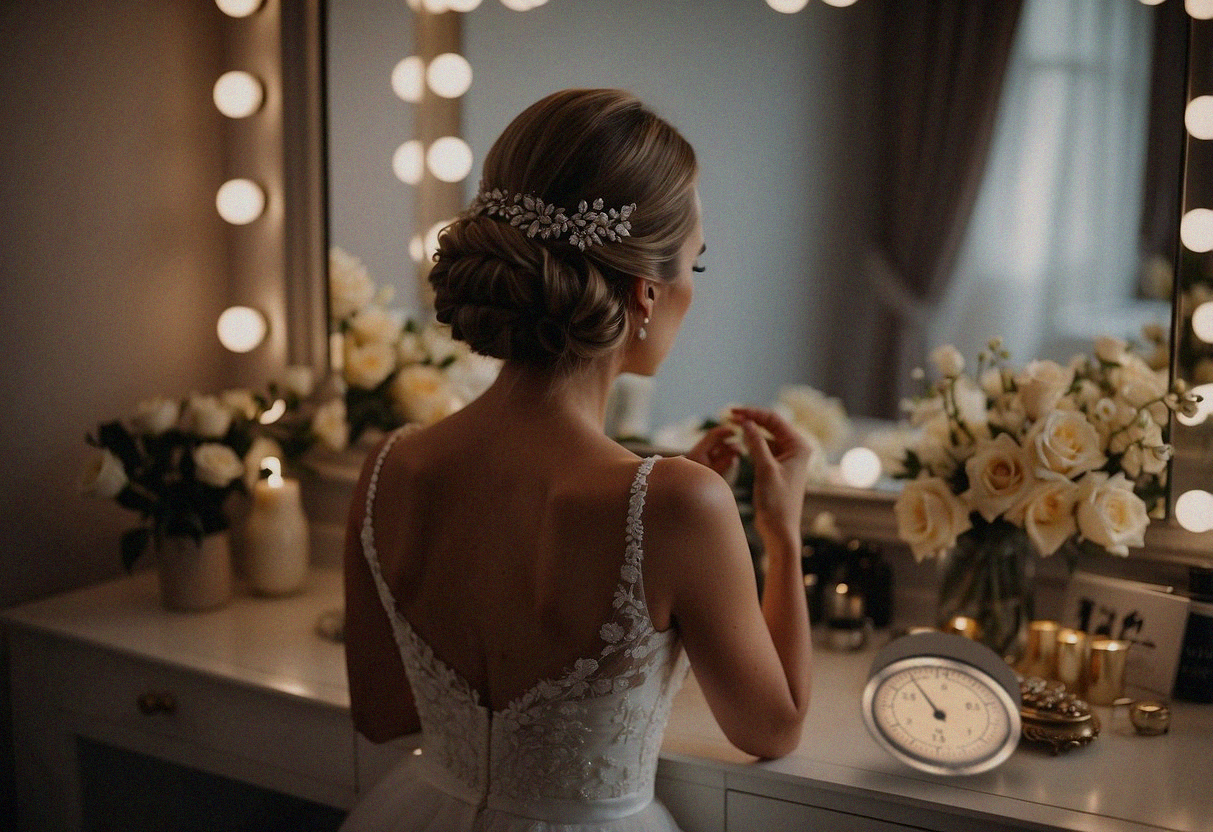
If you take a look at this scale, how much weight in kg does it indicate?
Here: 2.75 kg
